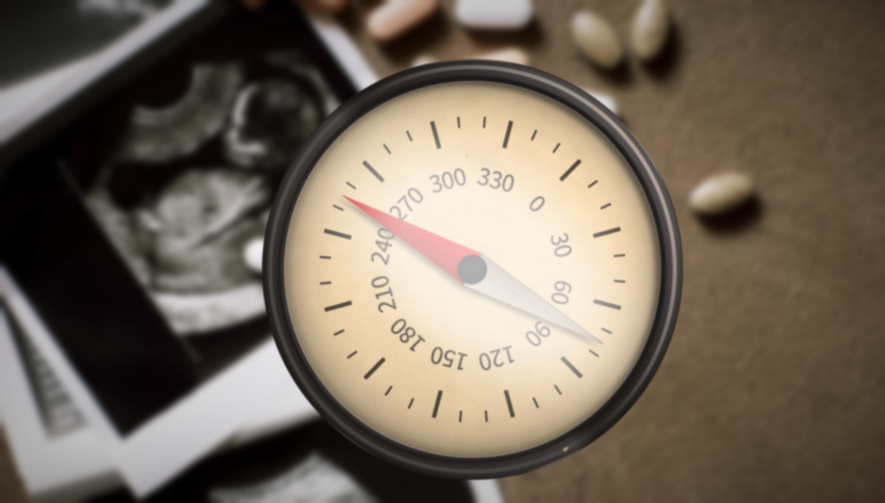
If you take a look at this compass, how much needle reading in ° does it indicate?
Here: 255 °
